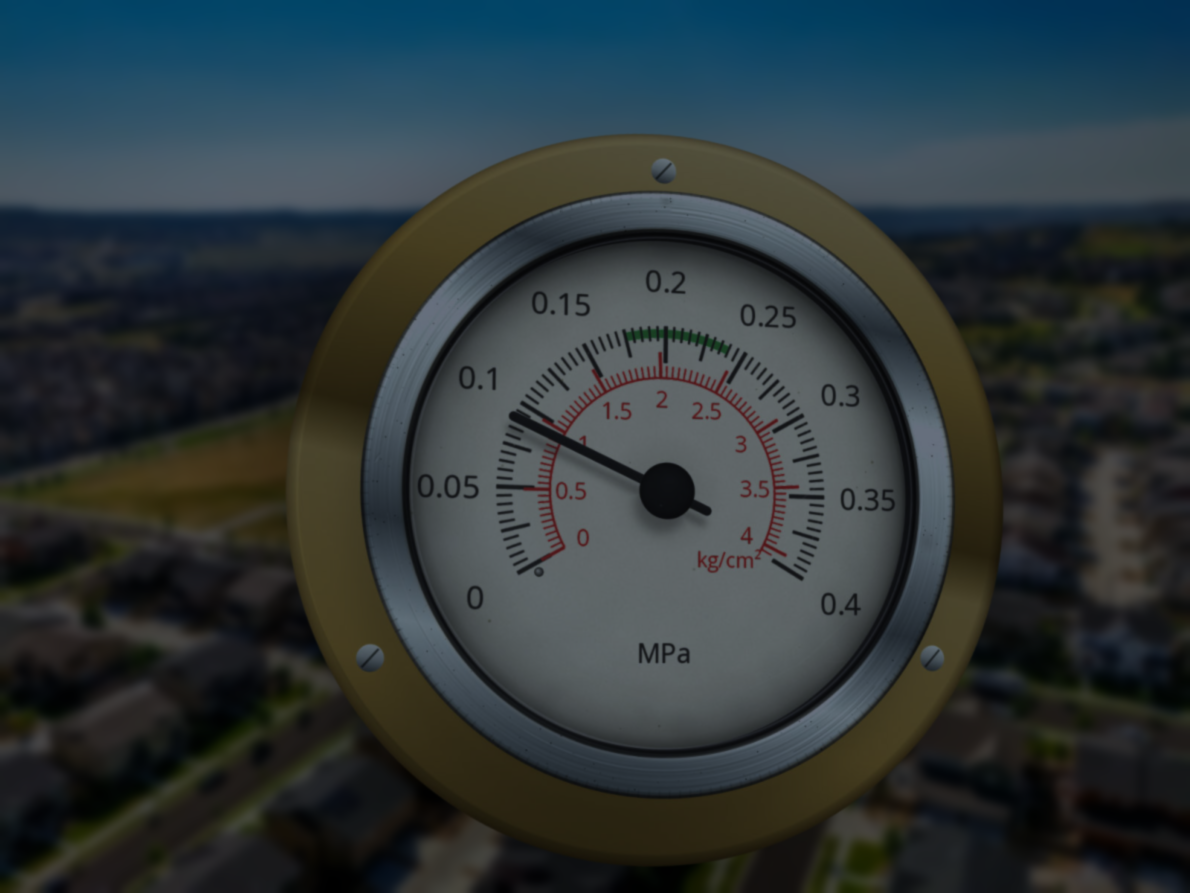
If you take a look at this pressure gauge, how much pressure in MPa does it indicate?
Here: 0.09 MPa
